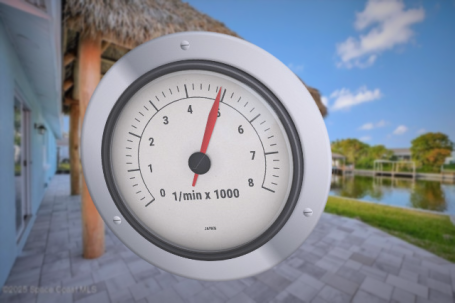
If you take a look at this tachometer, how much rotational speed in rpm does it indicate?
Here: 4900 rpm
